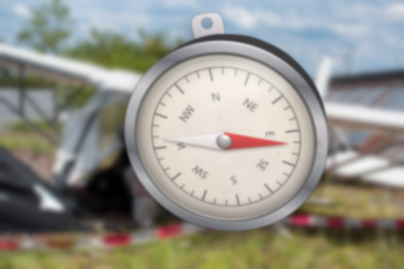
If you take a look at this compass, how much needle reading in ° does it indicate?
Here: 100 °
